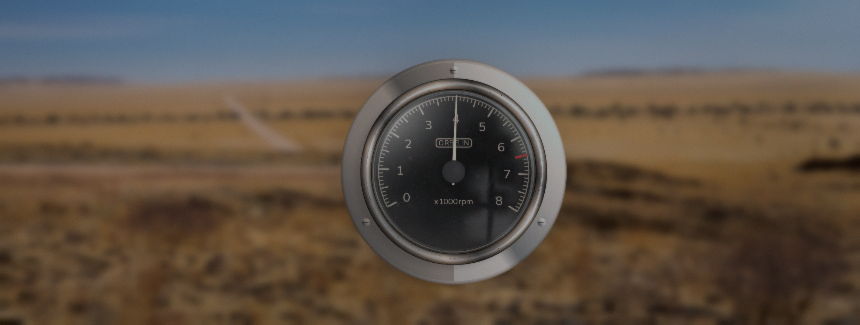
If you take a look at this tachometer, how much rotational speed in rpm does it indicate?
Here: 4000 rpm
